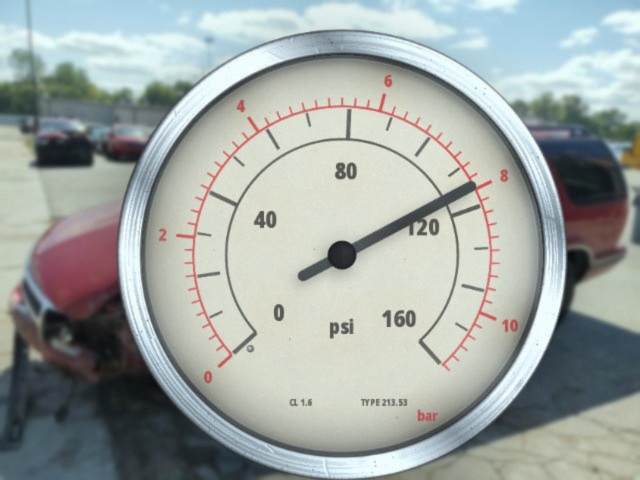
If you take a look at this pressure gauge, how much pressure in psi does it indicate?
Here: 115 psi
